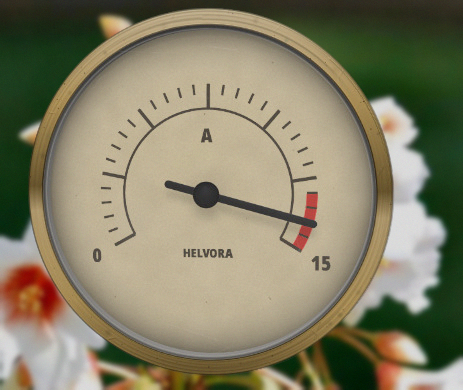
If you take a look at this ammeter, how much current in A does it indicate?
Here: 14 A
